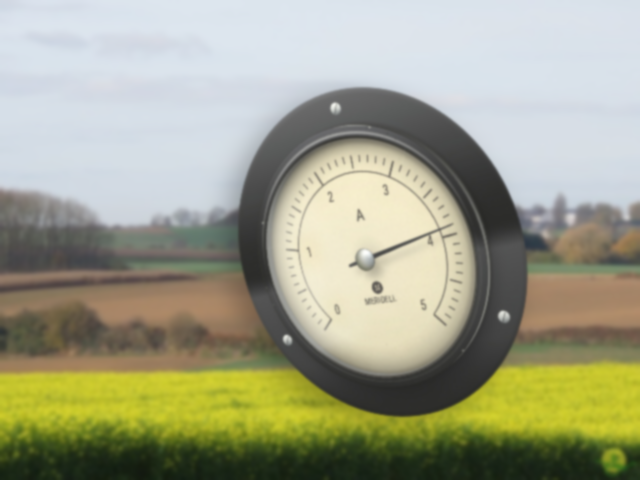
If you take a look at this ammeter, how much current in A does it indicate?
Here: 3.9 A
